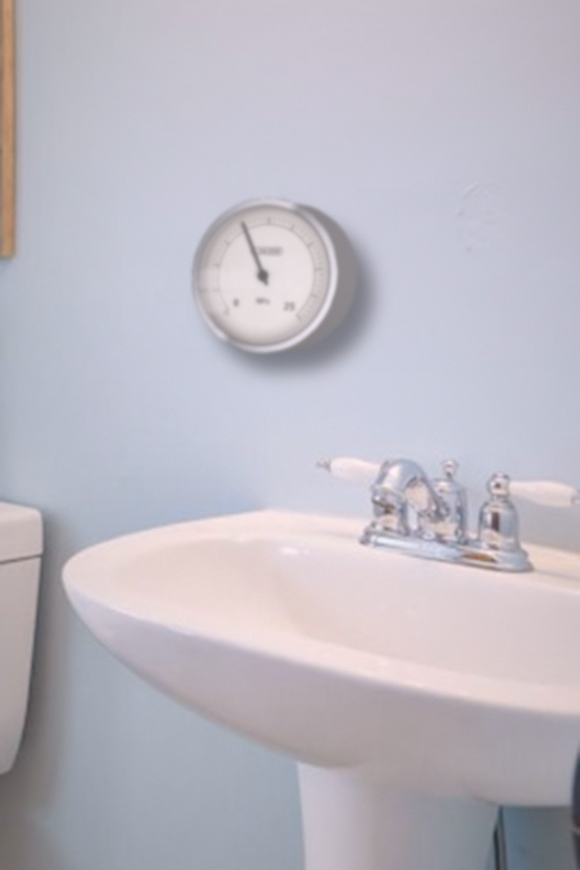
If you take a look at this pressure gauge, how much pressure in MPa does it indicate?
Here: 10 MPa
